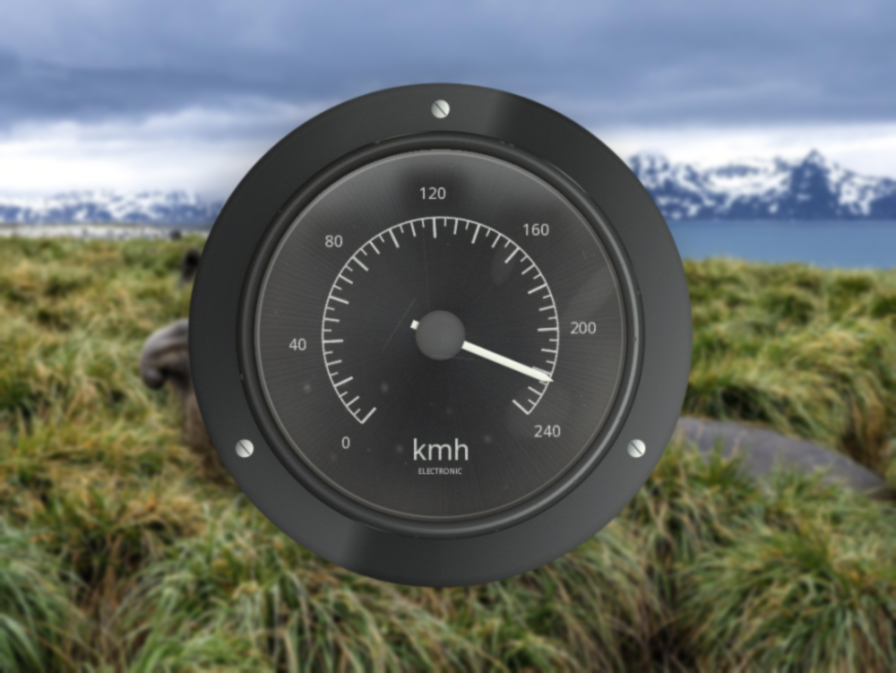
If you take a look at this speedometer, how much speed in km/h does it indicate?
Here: 222.5 km/h
